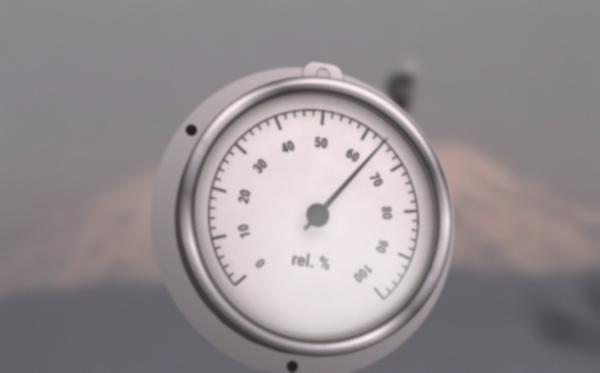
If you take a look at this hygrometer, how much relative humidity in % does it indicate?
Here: 64 %
